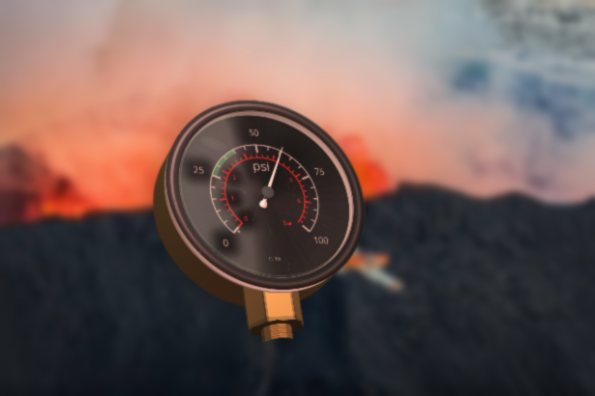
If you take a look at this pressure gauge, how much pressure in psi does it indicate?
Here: 60 psi
